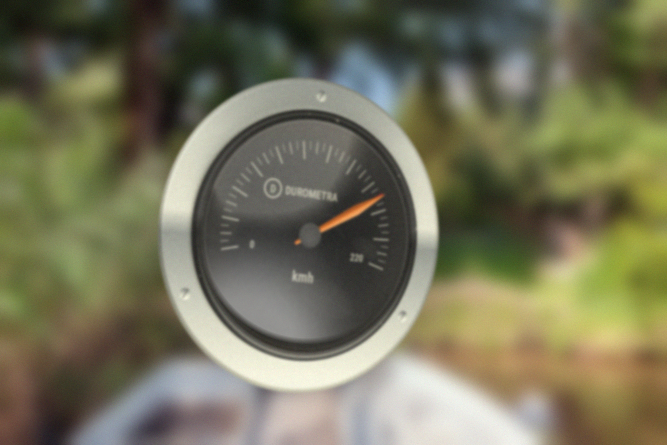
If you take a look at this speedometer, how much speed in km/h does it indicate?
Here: 170 km/h
